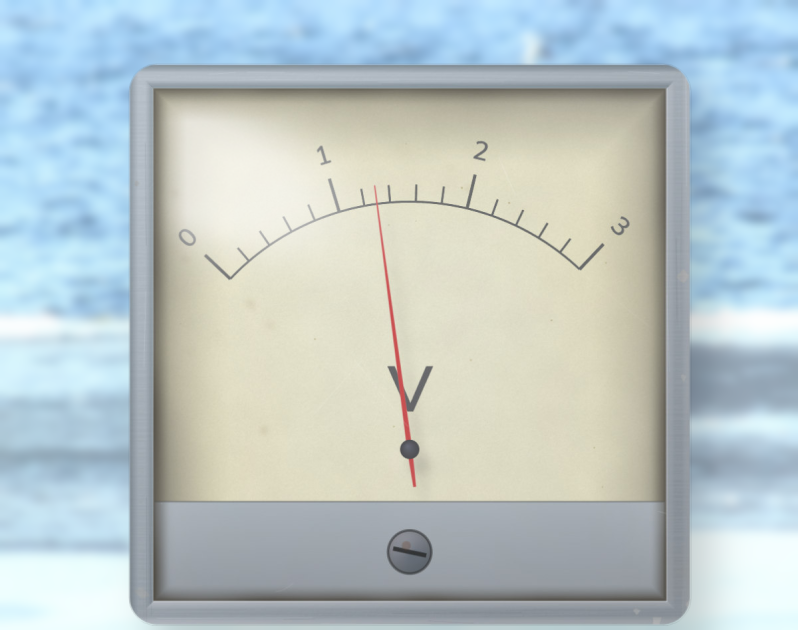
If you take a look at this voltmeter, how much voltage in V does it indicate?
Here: 1.3 V
